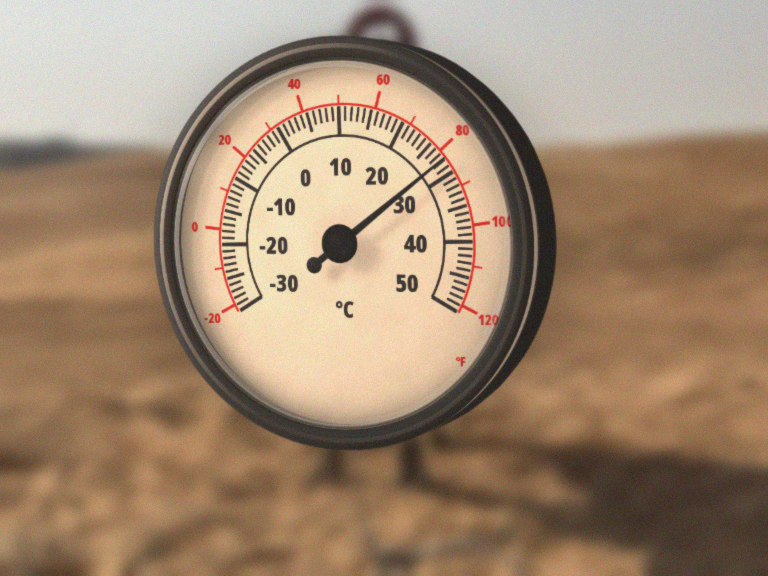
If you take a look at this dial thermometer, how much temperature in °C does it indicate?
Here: 28 °C
